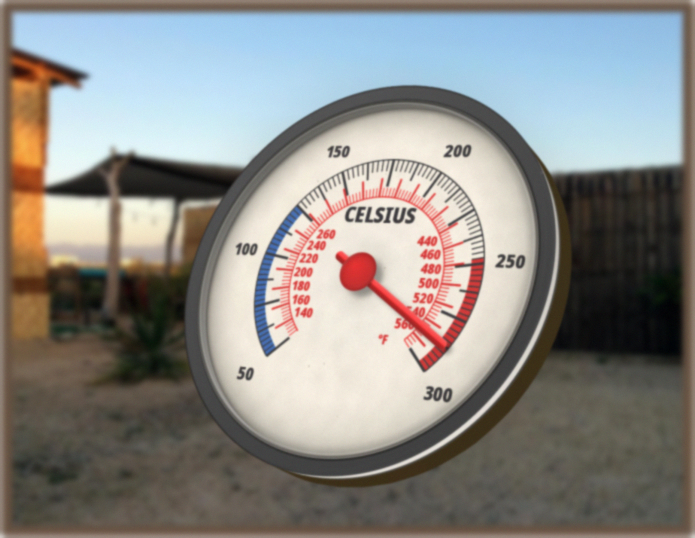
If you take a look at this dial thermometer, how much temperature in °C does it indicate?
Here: 287.5 °C
